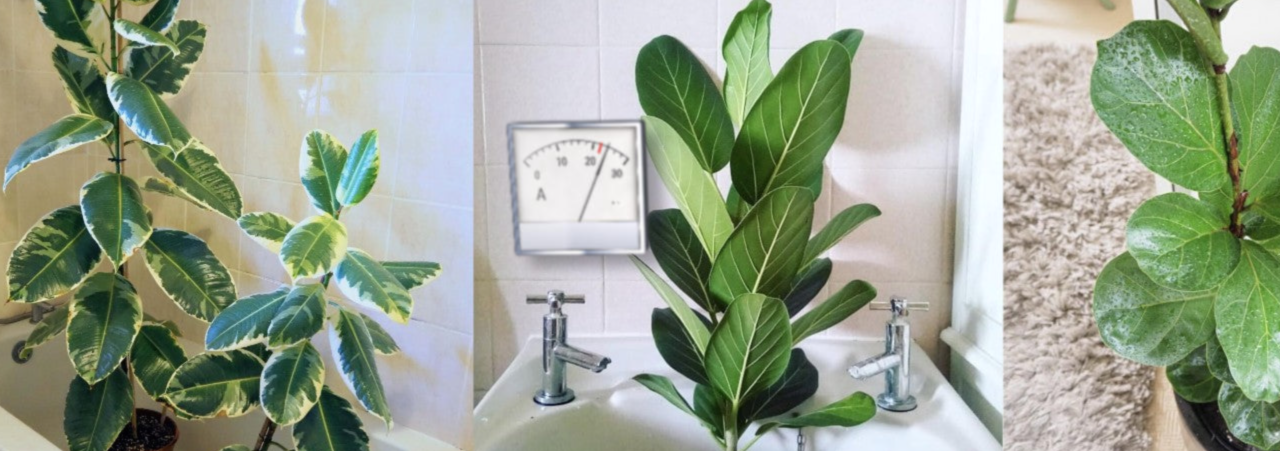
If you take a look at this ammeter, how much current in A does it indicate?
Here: 24 A
